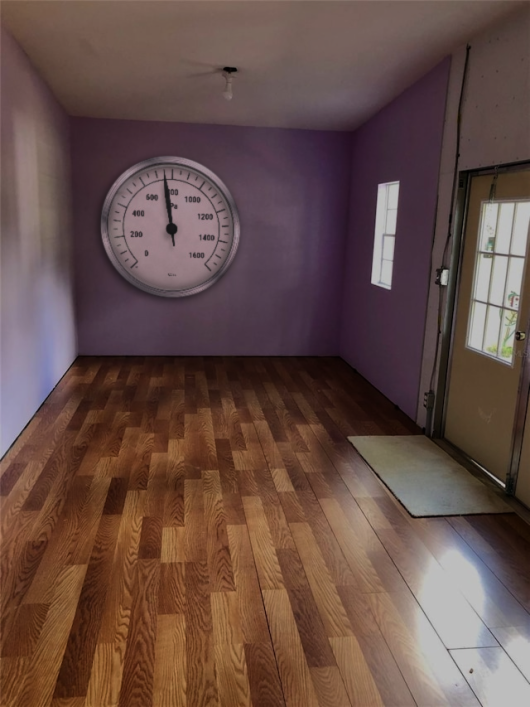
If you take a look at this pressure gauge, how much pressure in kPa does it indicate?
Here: 750 kPa
